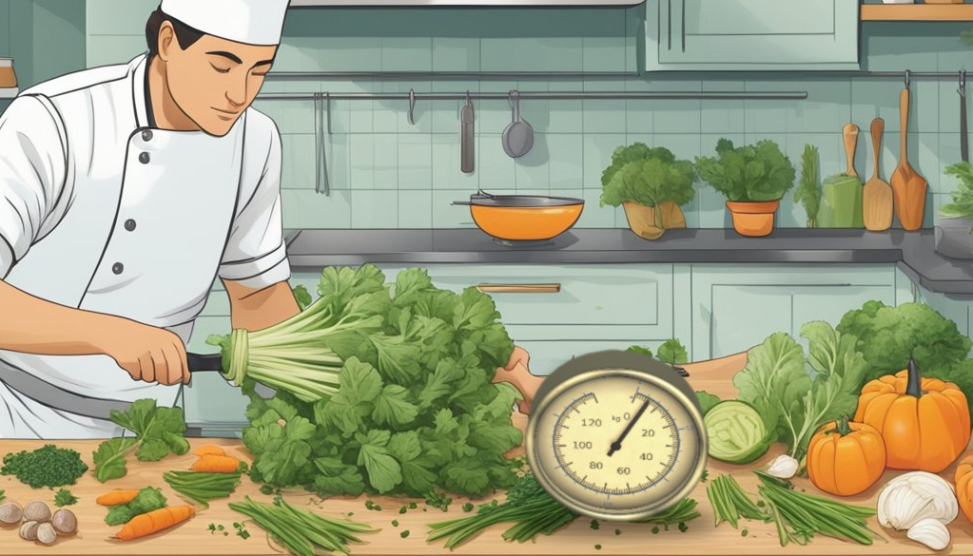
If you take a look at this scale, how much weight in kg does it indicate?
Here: 5 kg
